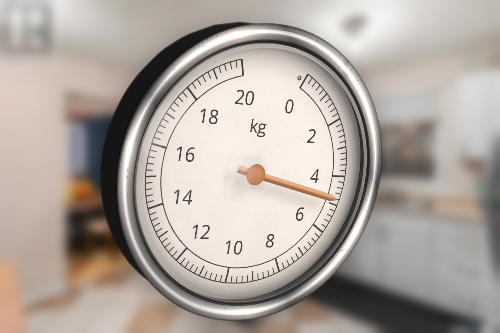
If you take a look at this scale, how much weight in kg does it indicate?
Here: 4.8 kg
